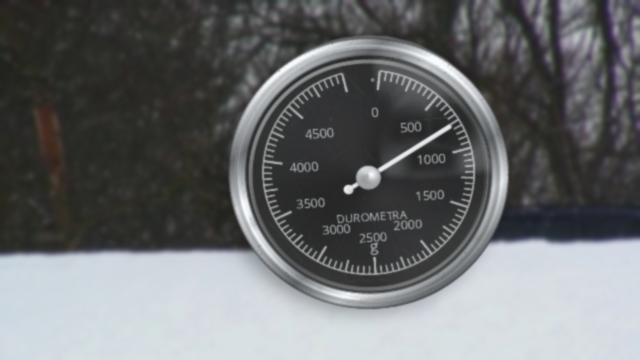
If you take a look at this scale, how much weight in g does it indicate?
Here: 750 g
